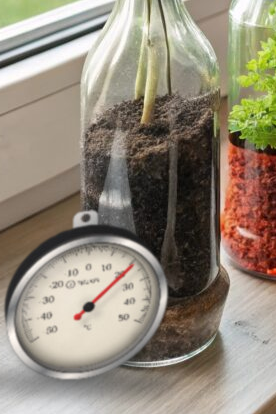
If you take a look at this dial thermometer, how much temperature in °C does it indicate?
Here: 20 °C
